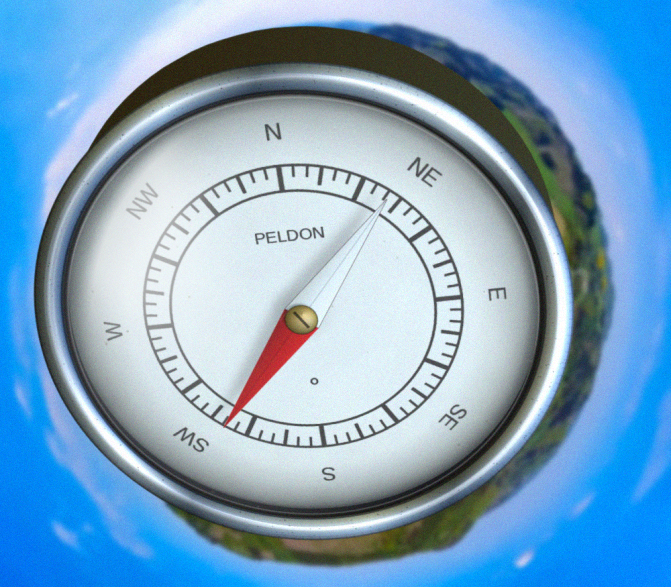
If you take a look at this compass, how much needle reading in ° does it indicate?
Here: 220 °
